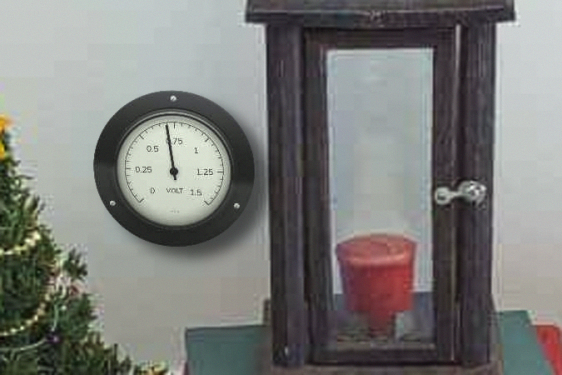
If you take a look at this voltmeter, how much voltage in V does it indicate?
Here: 0.7 V
